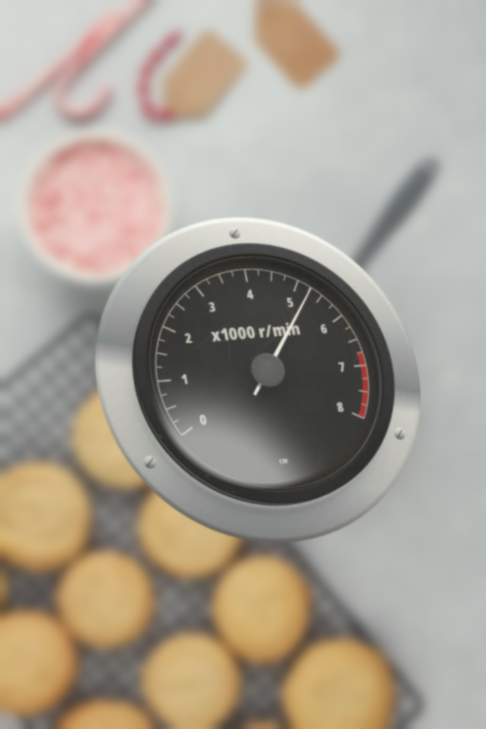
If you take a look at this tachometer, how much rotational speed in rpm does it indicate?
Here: 5250 rpm
